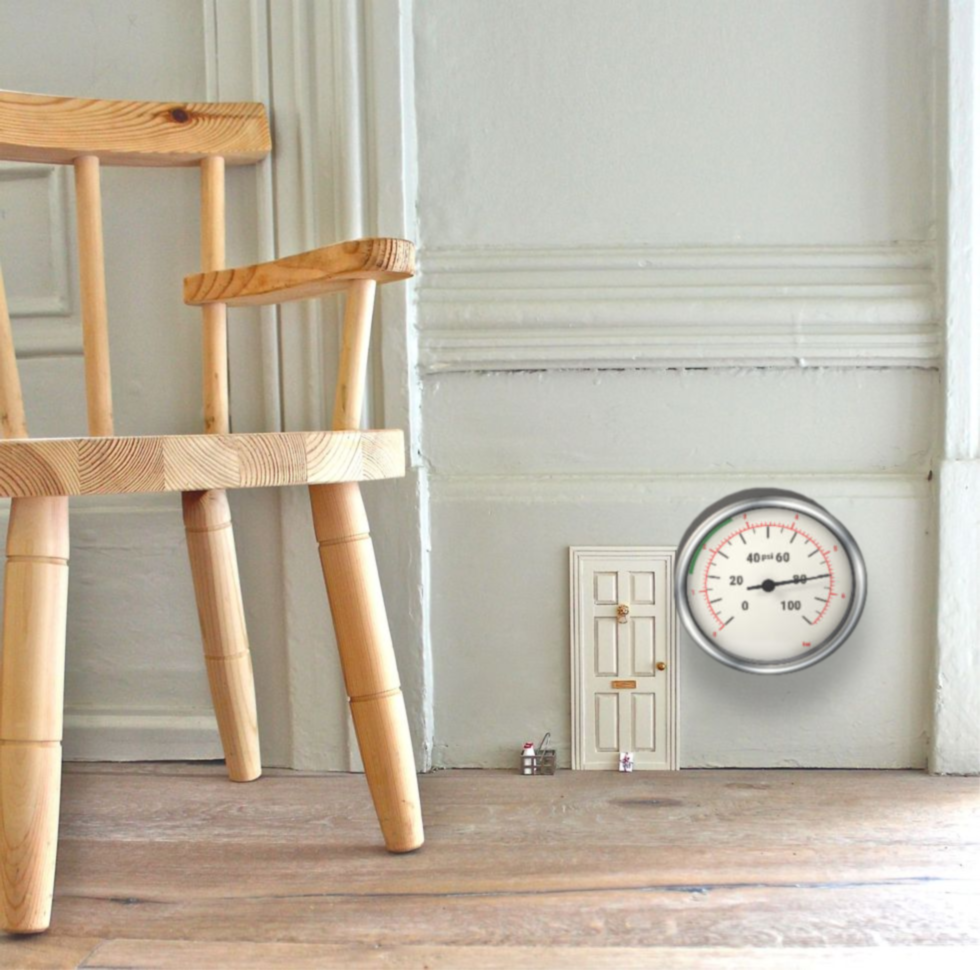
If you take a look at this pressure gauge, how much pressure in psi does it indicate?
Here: 80 psi
